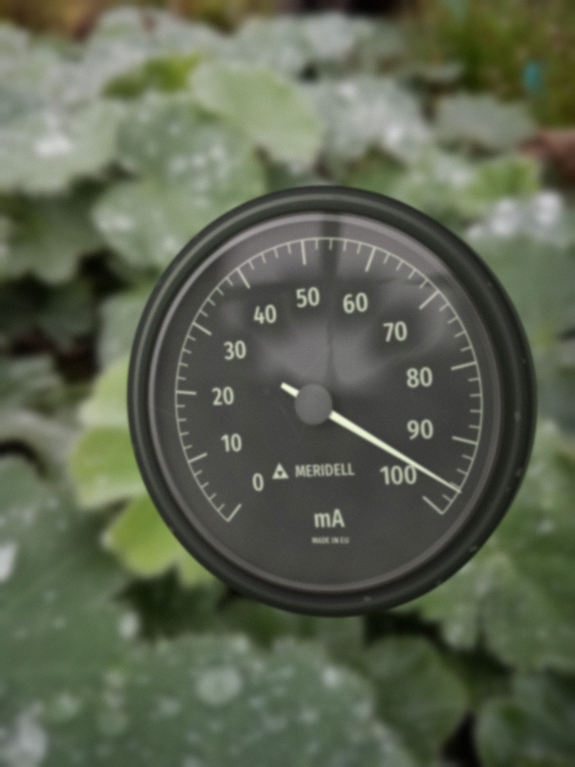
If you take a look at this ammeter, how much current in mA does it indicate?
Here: 96 mA
